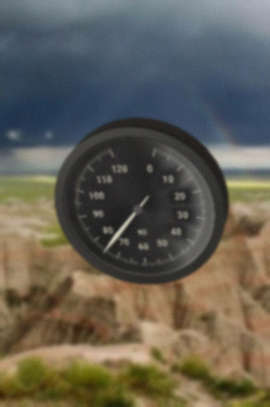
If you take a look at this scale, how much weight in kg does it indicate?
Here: 75 kg
